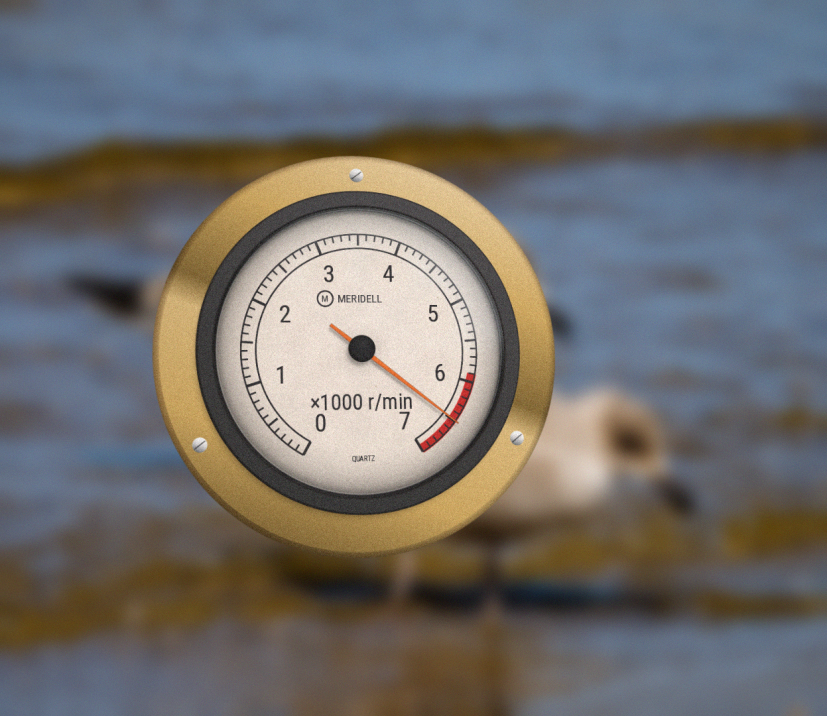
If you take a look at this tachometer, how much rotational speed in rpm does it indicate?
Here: 6500 rpm
